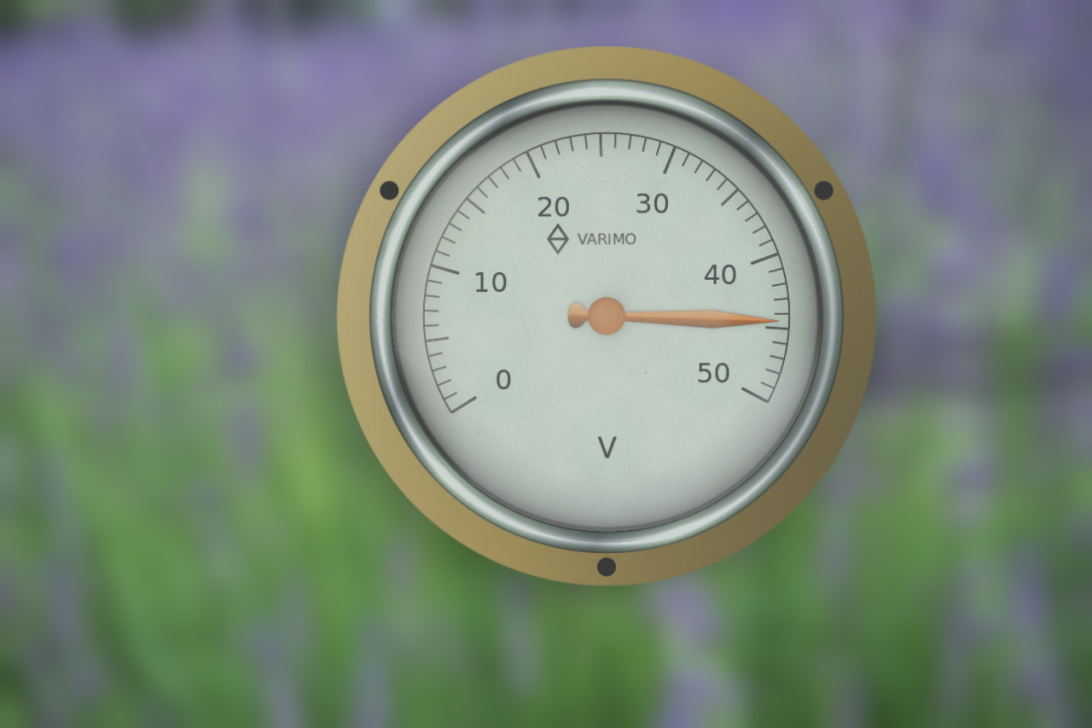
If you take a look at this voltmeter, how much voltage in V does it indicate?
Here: 44.5 V
